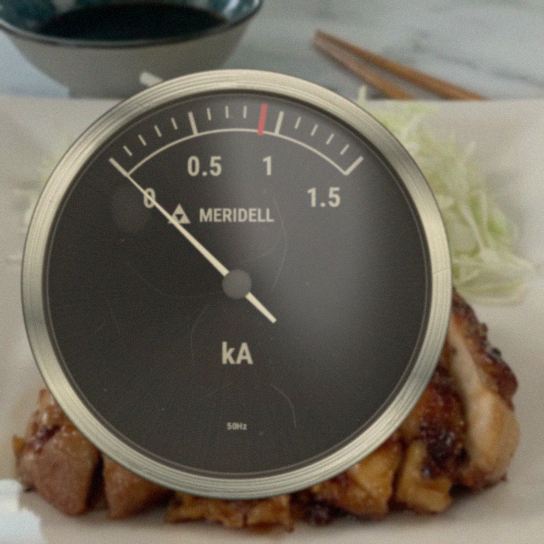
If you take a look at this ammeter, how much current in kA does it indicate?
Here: 0 kA
